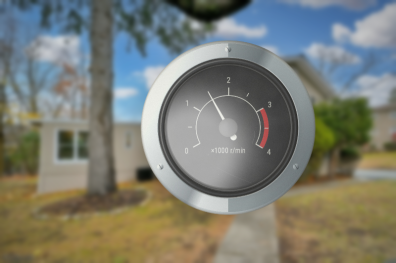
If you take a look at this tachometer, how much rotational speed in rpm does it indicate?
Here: 1500 rpm
